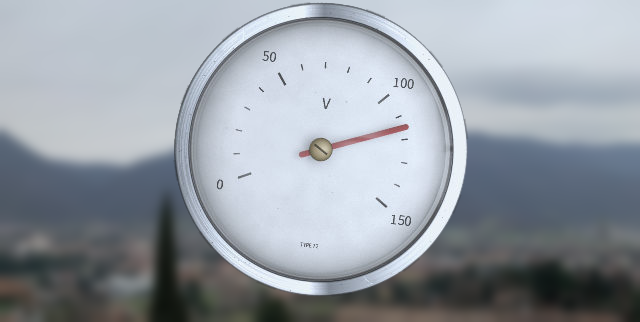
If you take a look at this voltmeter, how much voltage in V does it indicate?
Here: 115 V
